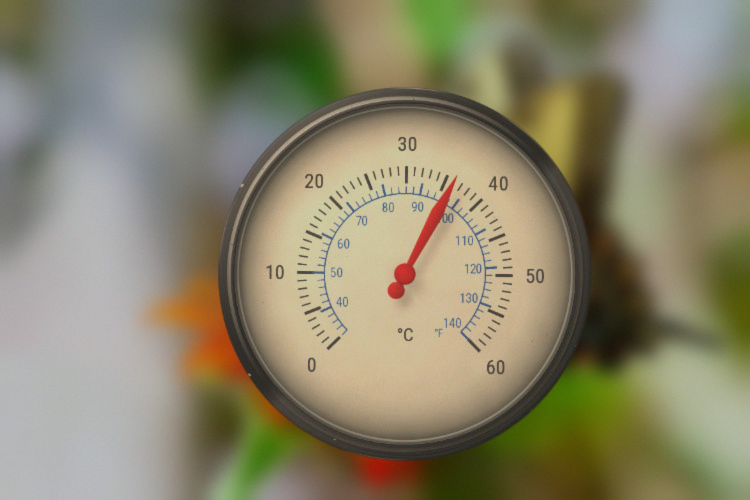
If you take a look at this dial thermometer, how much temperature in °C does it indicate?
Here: 36 °C
